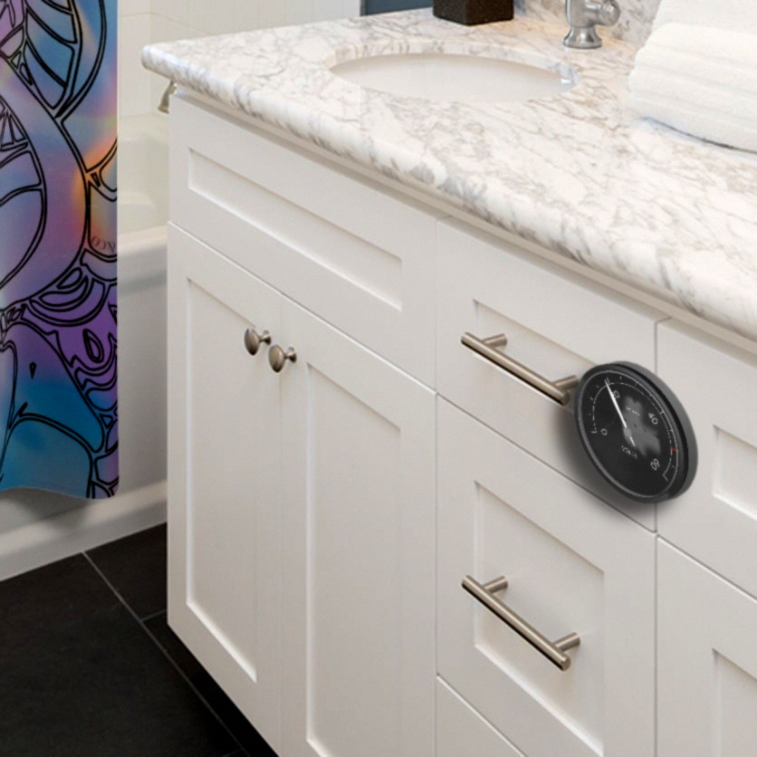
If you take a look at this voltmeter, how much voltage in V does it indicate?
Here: 20 V
